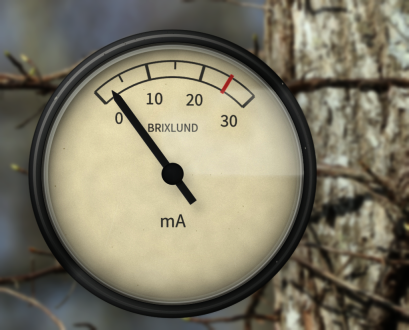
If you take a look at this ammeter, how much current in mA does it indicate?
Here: 2.5 mA
